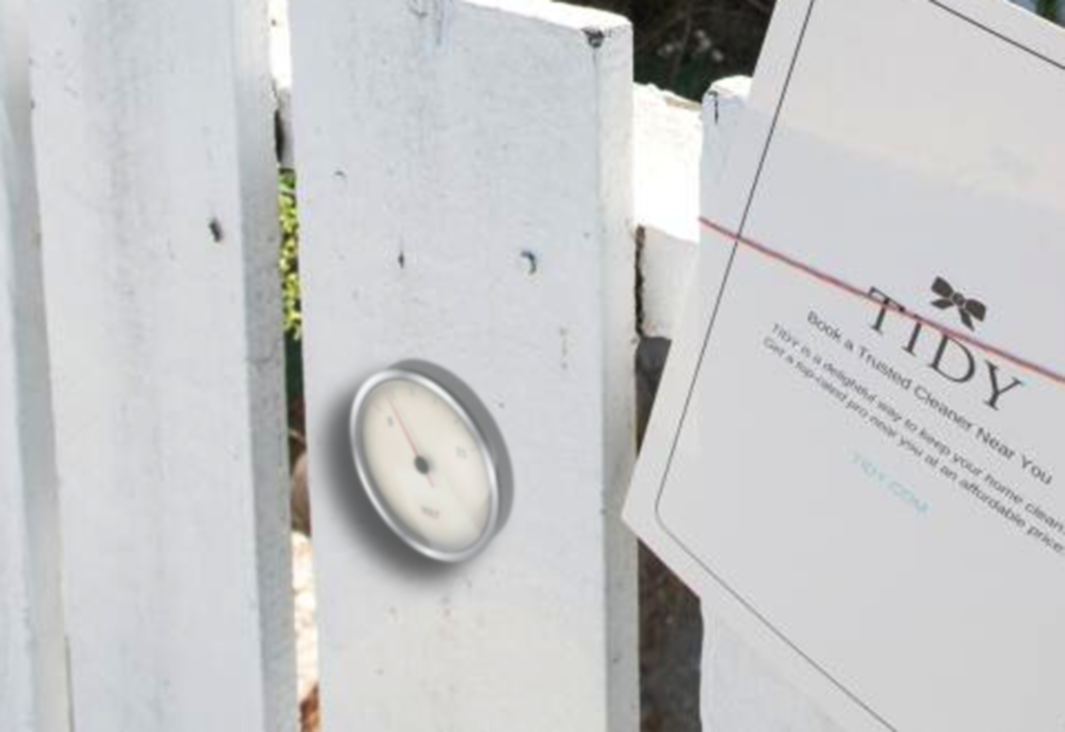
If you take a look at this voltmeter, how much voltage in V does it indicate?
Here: 5 V
